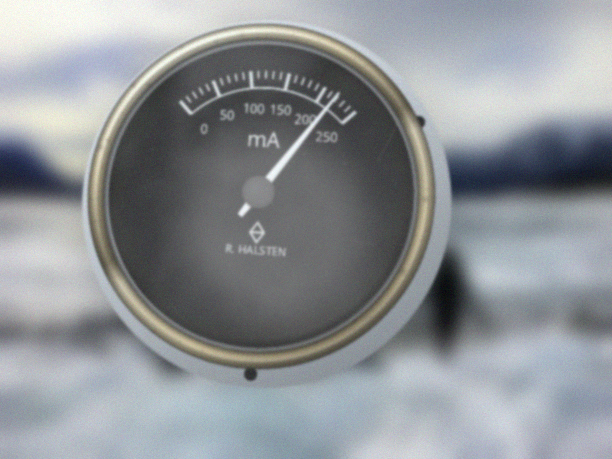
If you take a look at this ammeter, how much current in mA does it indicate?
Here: 220 mA
